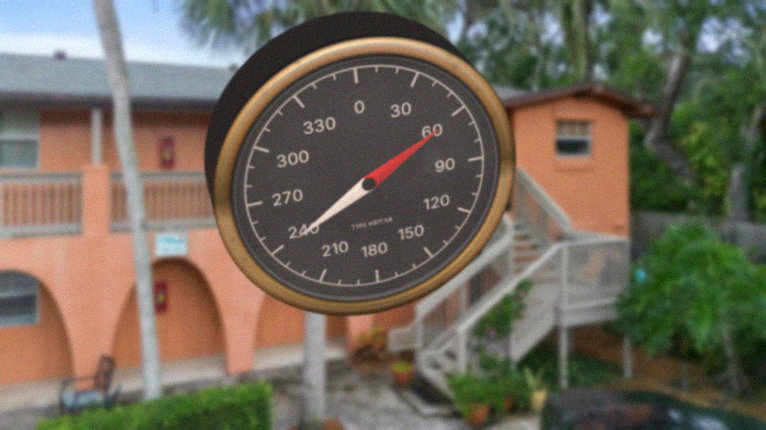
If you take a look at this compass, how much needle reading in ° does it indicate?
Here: 60 °
